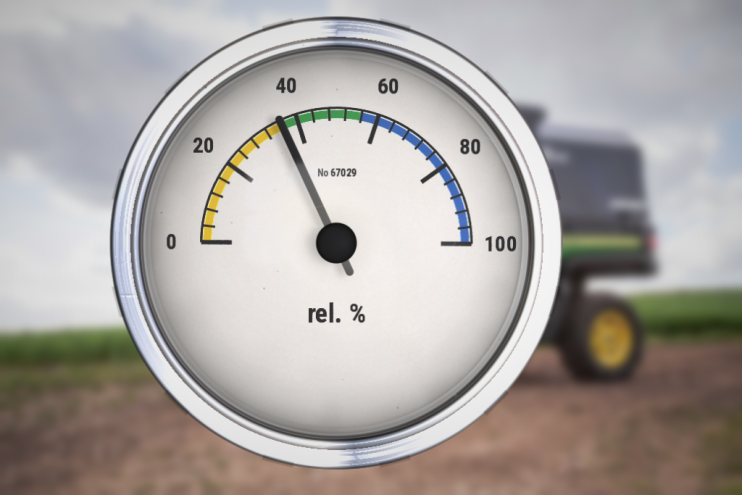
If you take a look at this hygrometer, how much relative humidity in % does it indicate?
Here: 36 %
